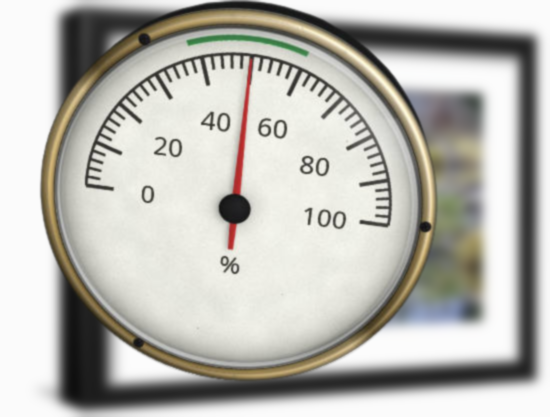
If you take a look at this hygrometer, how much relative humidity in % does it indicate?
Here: 50 %
